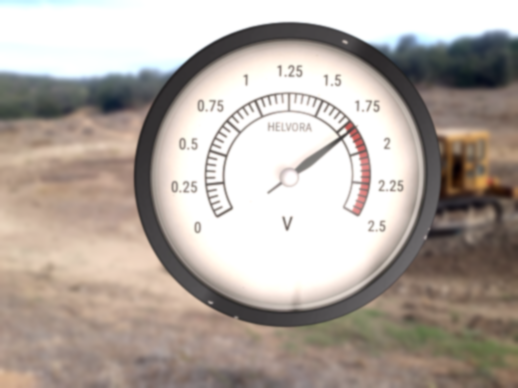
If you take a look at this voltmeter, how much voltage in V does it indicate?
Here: 1.8 V
